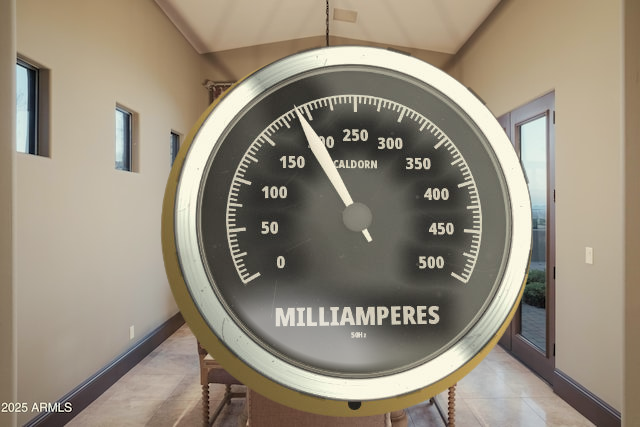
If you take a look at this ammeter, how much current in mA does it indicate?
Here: 190 mA
